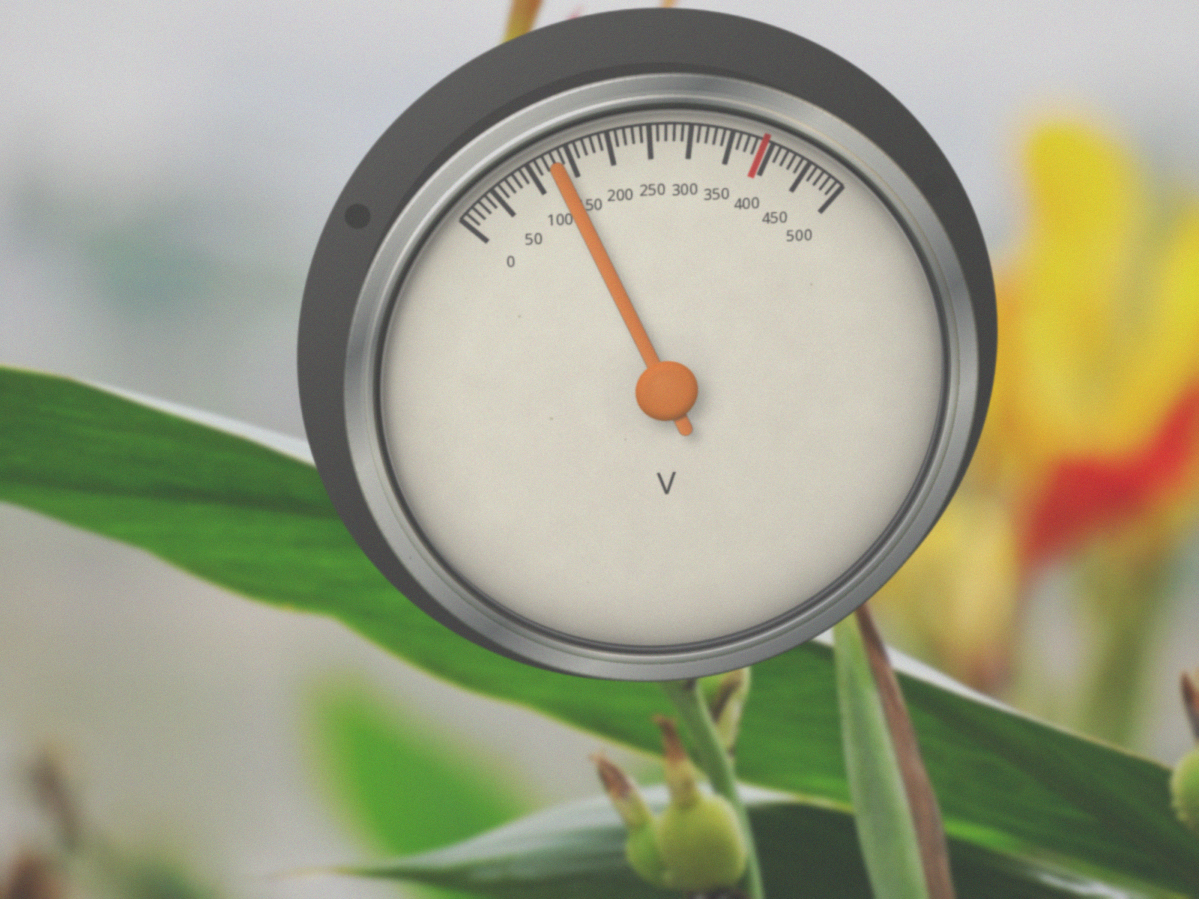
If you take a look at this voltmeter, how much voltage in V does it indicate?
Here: 130 V
